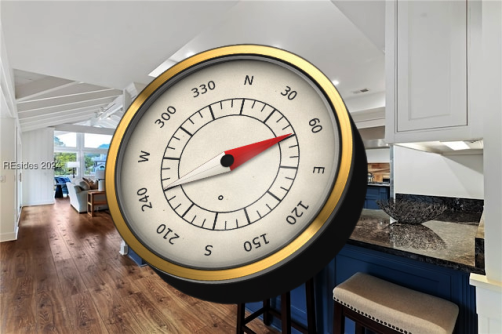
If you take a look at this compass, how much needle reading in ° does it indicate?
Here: 60 °
